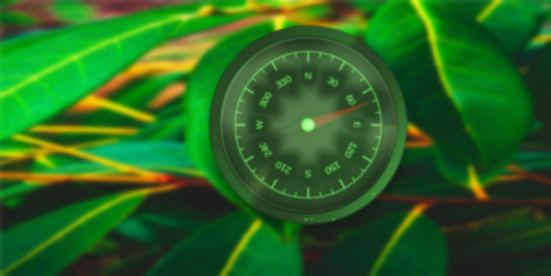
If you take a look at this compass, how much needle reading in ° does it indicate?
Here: 70 °
